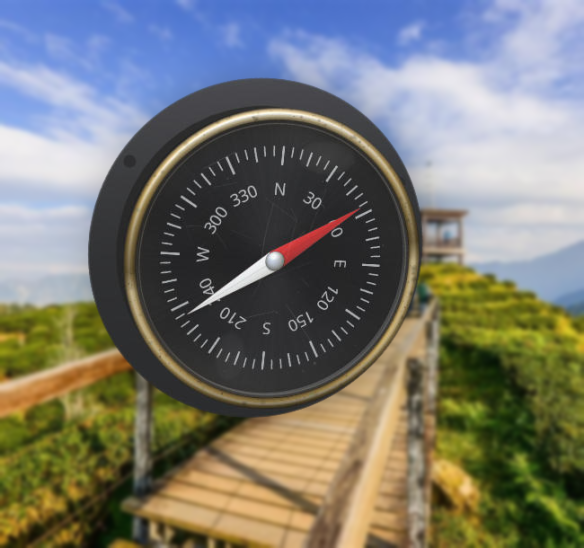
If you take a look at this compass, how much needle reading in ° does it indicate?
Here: 55 °
